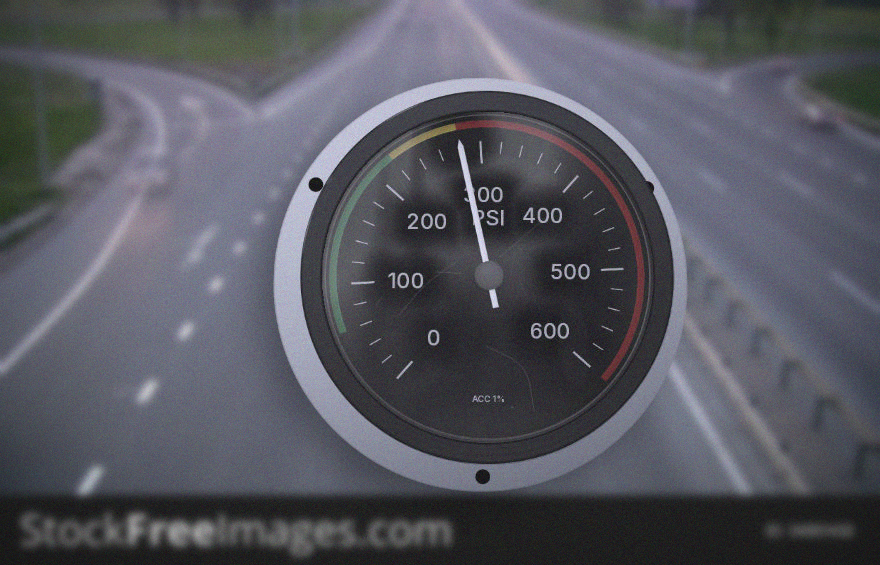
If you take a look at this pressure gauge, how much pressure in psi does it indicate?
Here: 280 psi
